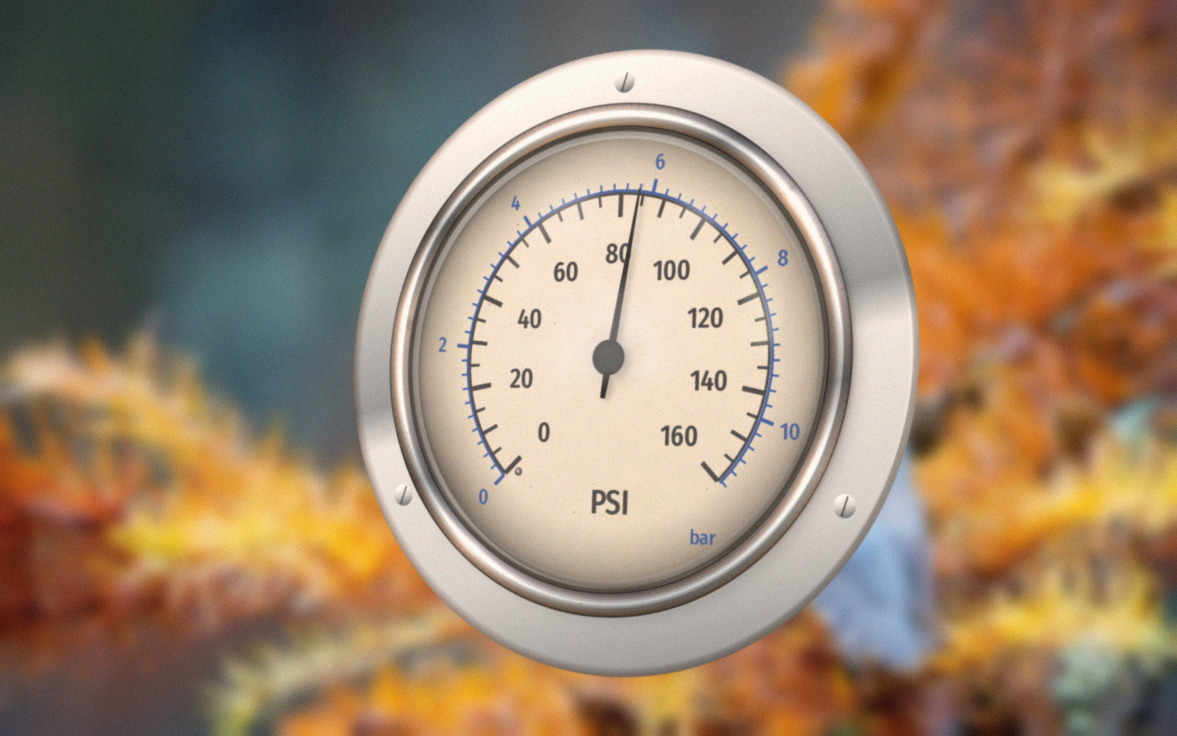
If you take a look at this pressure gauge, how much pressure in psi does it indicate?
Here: 85 psi
